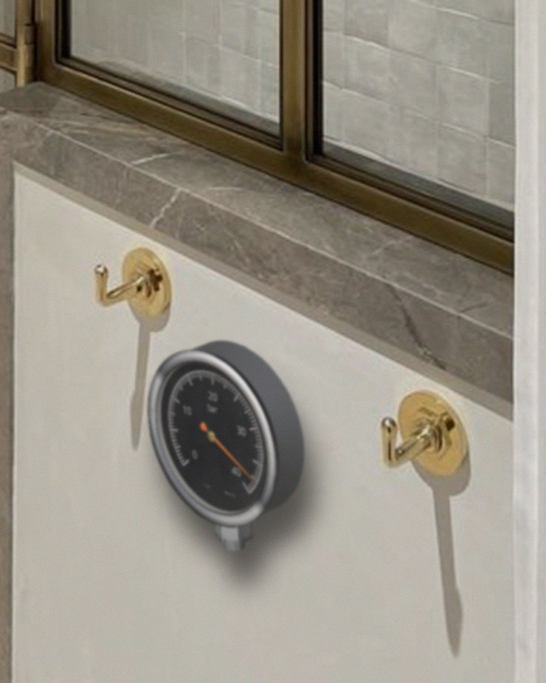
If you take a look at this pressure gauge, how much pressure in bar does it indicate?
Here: 37.5 bar
